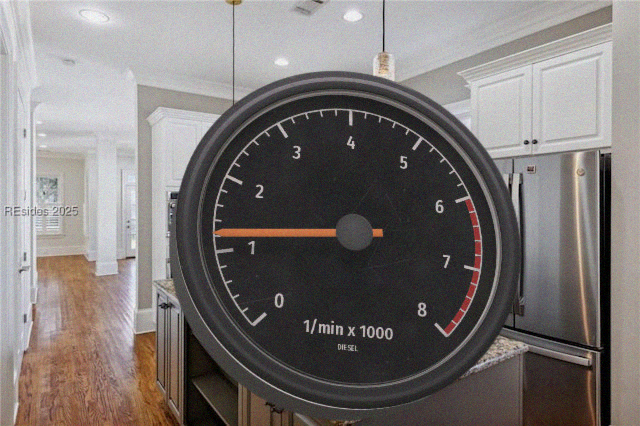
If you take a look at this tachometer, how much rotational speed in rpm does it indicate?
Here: 1200 rpm
